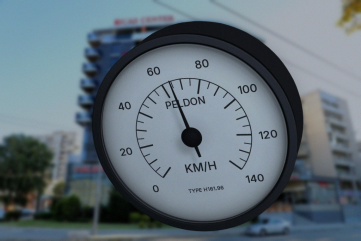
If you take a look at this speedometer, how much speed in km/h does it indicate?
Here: 65 km/h
